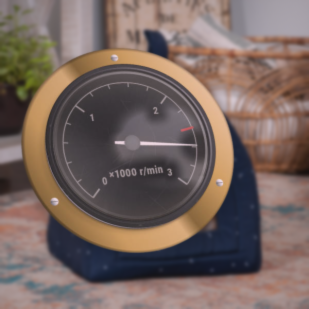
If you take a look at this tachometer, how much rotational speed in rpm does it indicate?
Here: 2600 rpm
